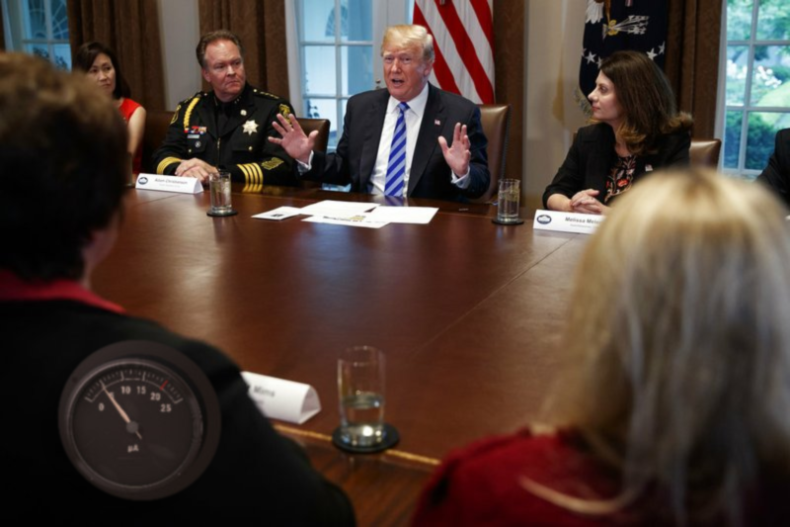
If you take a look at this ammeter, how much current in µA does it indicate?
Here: 5 µA
